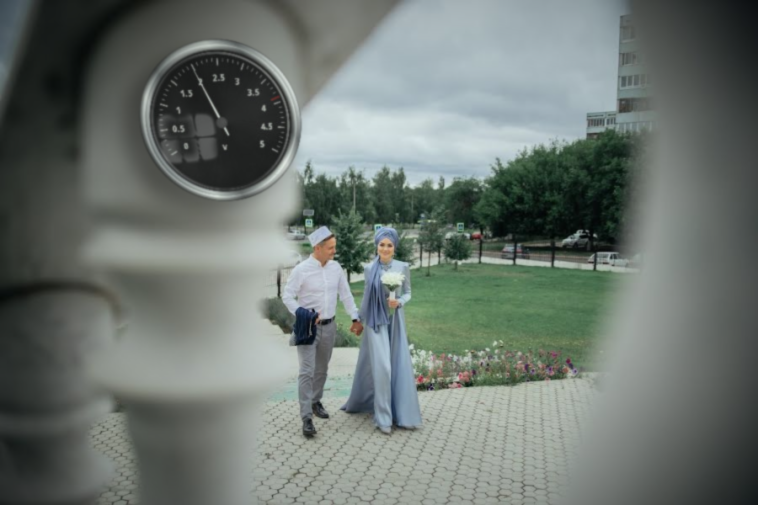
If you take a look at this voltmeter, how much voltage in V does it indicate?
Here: 2 V
